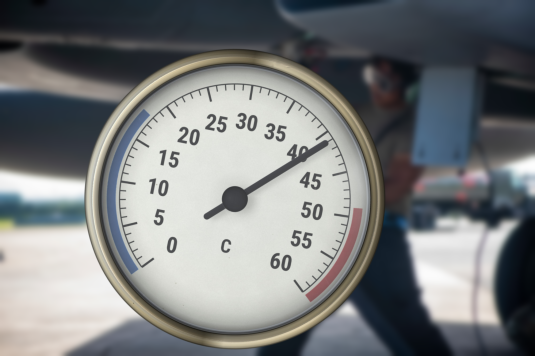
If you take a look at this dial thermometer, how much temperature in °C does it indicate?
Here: 41 °C
